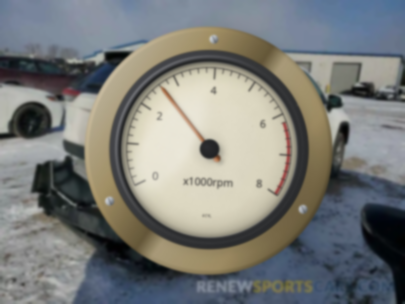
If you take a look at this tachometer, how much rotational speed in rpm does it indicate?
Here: 2600 rpm
